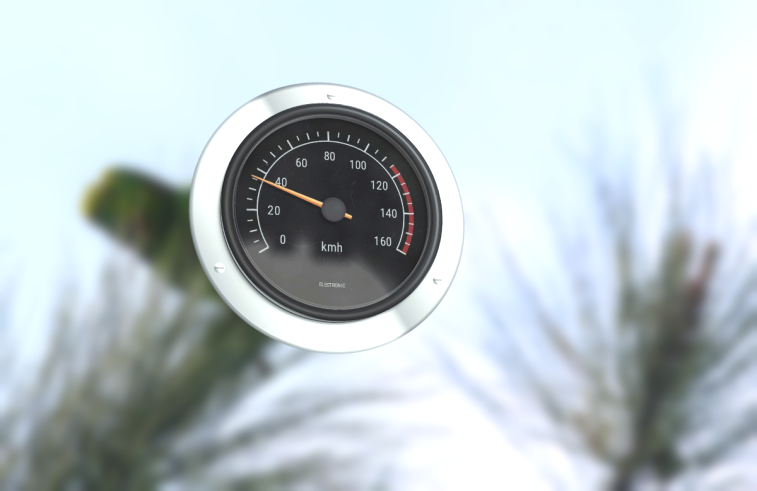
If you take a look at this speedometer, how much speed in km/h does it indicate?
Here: 35 km/h
